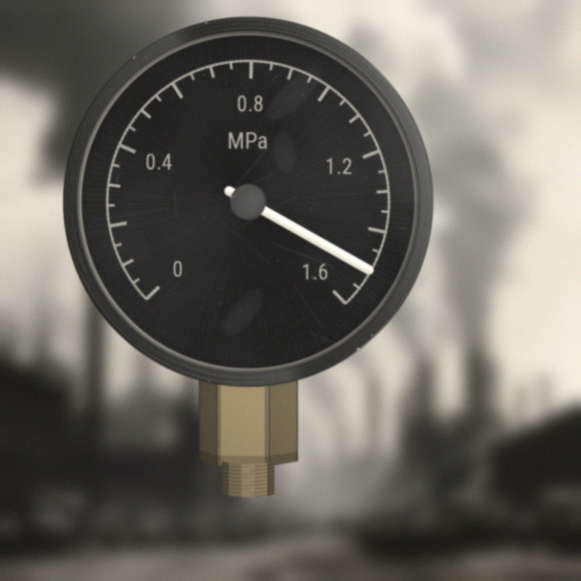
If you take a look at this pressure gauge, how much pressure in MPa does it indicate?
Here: 1.5 MPa
